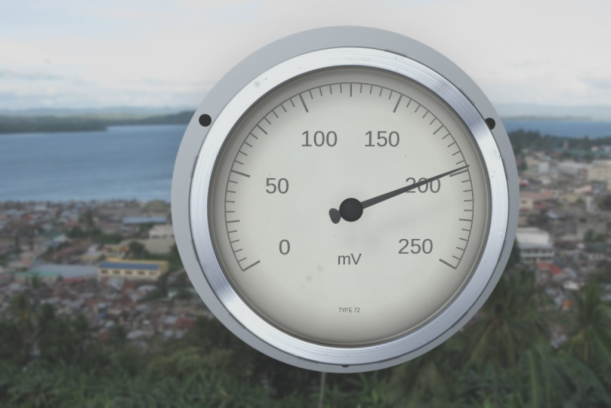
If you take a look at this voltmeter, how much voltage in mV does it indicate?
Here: 197.5 mV
